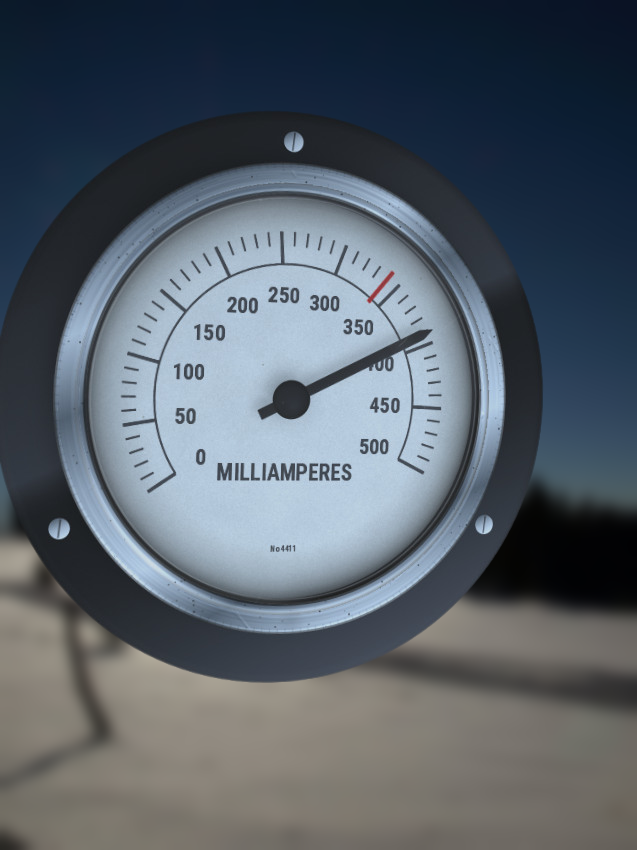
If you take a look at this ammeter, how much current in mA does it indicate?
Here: 390 mA
